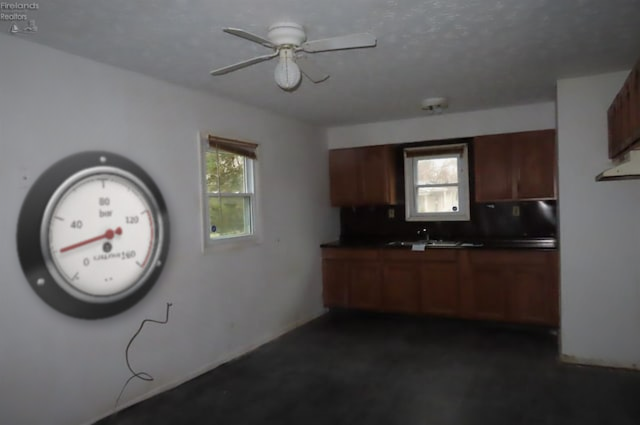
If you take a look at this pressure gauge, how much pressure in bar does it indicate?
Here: 20 bar
